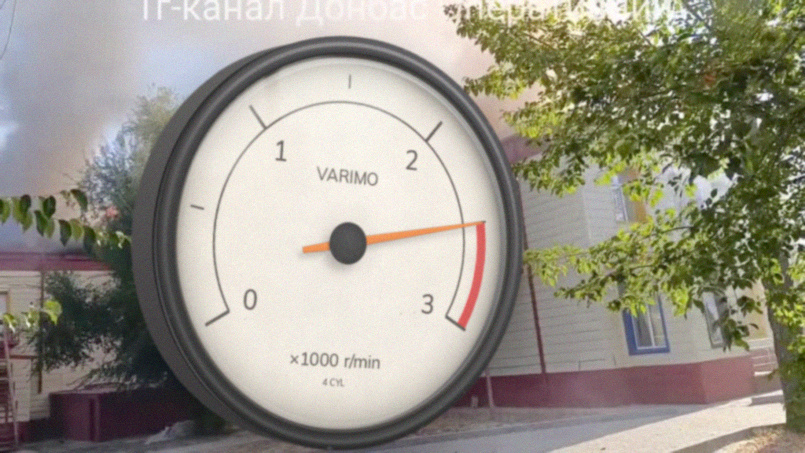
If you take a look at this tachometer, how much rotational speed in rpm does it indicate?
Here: 2500 rpm
